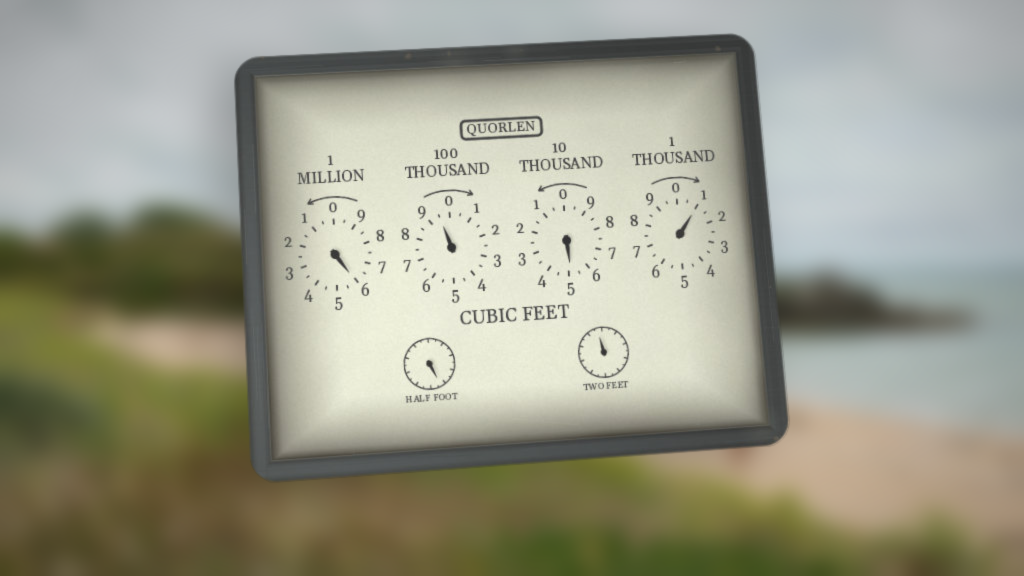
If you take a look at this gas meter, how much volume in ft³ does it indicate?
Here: 595100 ft³
